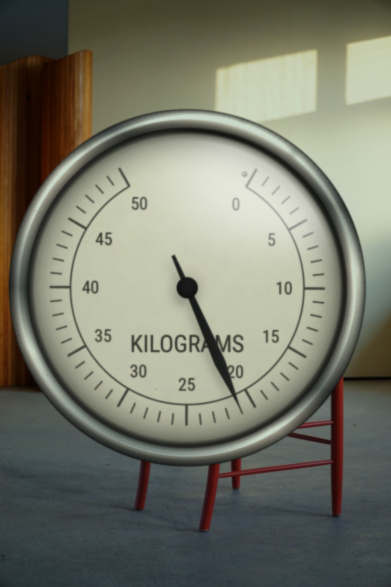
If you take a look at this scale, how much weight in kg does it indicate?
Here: 21 kg
